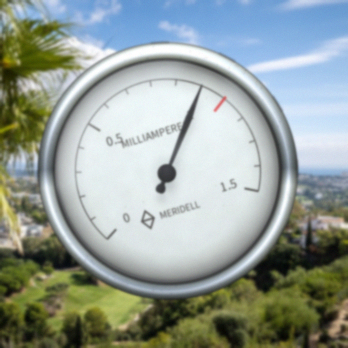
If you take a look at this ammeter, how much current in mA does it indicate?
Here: 1 mA
